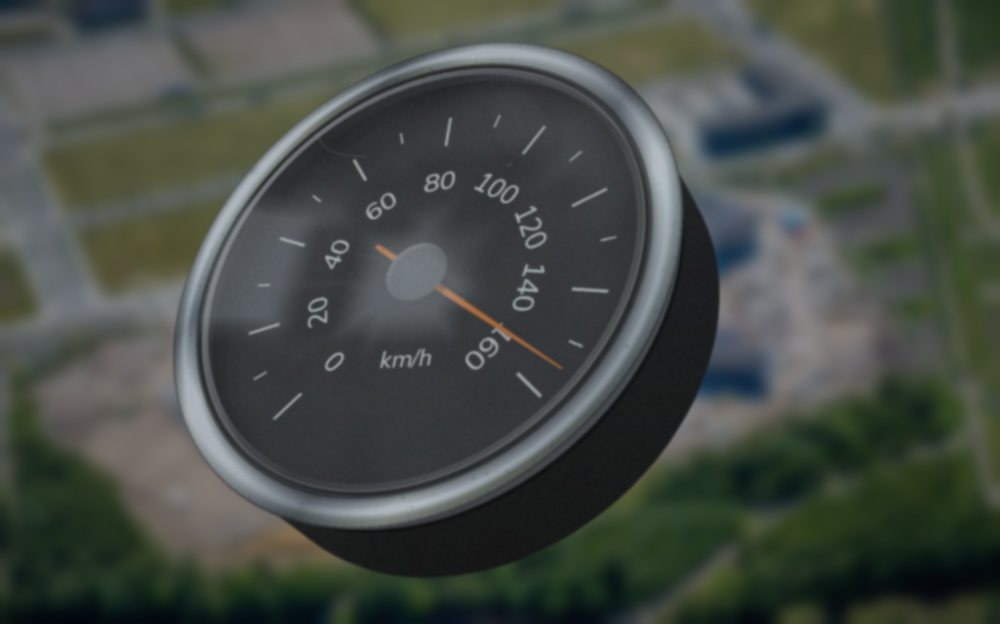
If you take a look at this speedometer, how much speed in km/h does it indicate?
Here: 155 km/h
